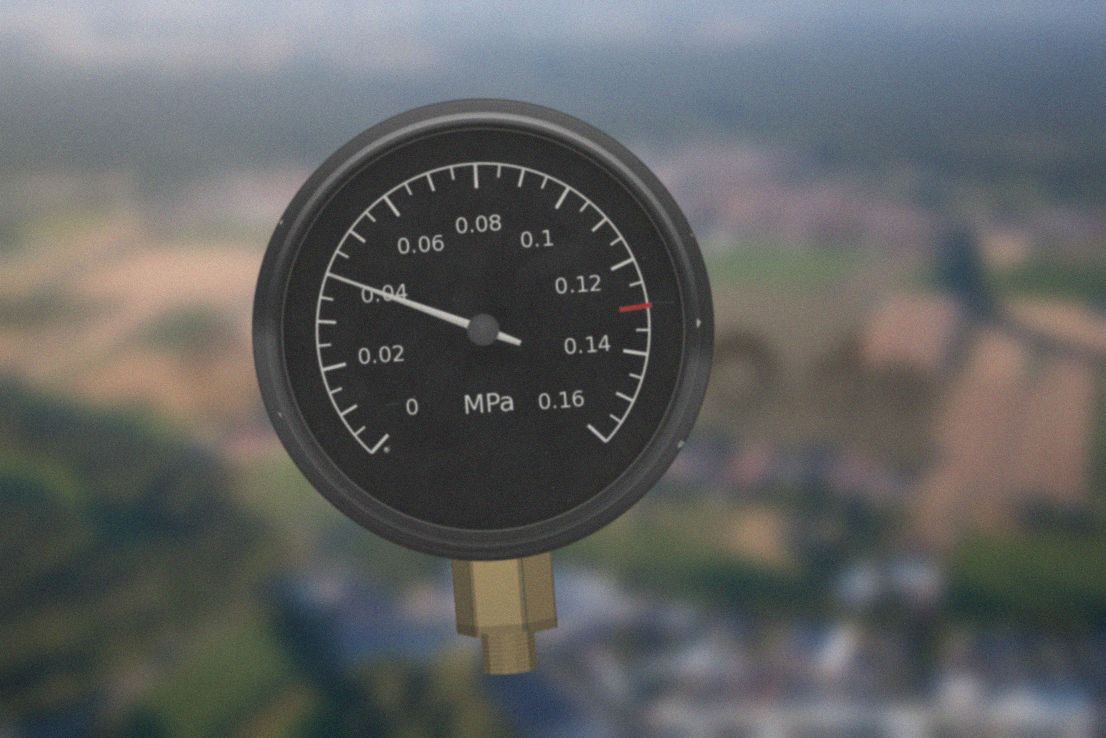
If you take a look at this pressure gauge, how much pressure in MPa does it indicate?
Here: 0.04 MPa
